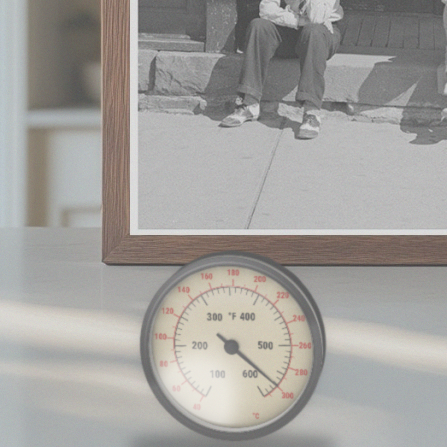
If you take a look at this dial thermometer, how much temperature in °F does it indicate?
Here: 570 °F
